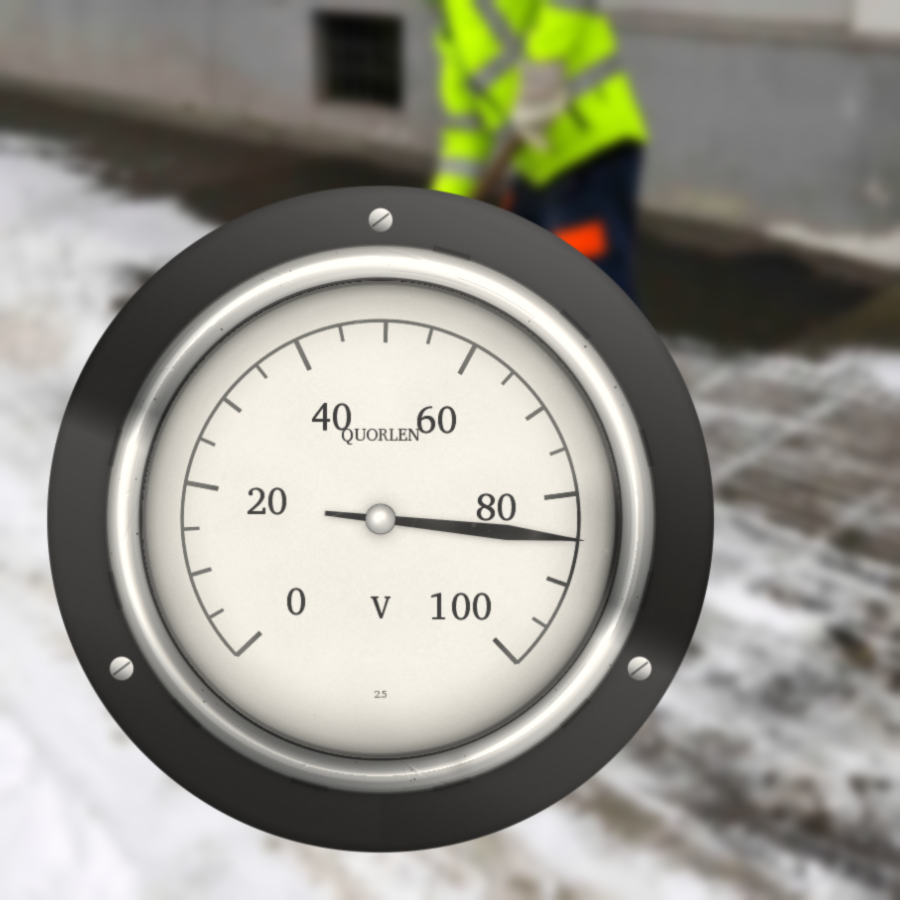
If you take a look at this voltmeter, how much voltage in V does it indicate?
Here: 85 V
